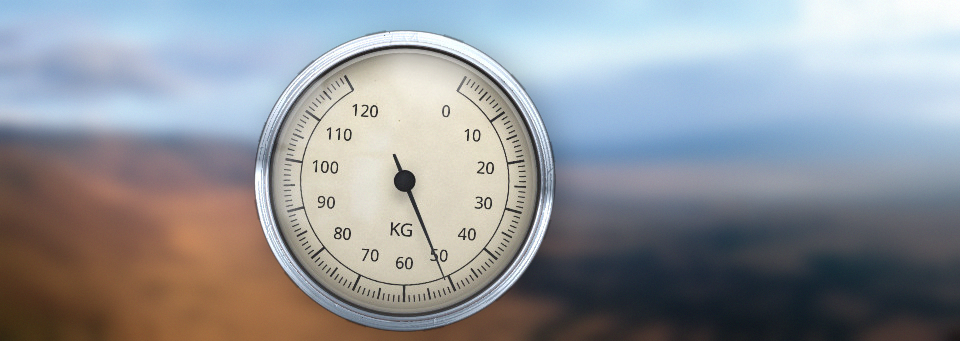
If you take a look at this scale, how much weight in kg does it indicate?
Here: 51 kg
